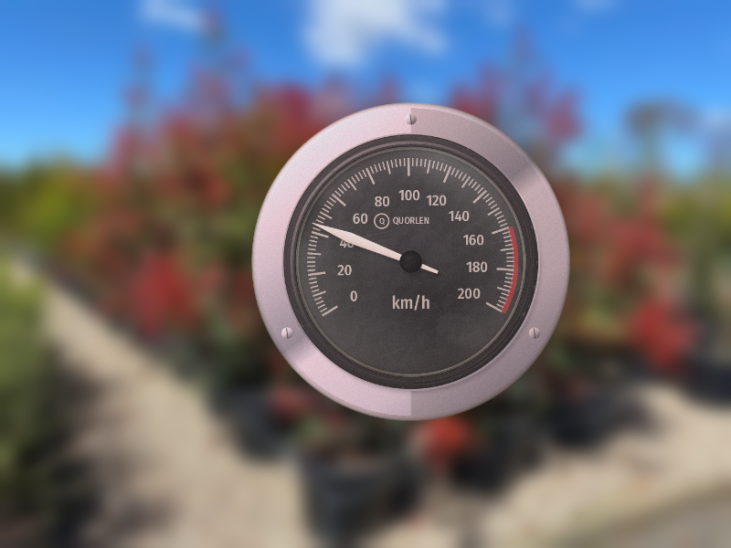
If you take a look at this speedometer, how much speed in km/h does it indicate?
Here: 44 km/h
